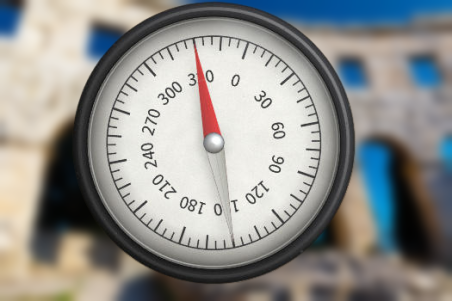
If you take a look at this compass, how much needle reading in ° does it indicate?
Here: 330 °
